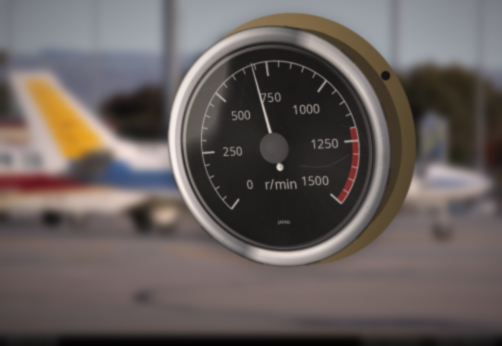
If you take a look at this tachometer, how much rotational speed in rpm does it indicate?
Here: 700 rpm
